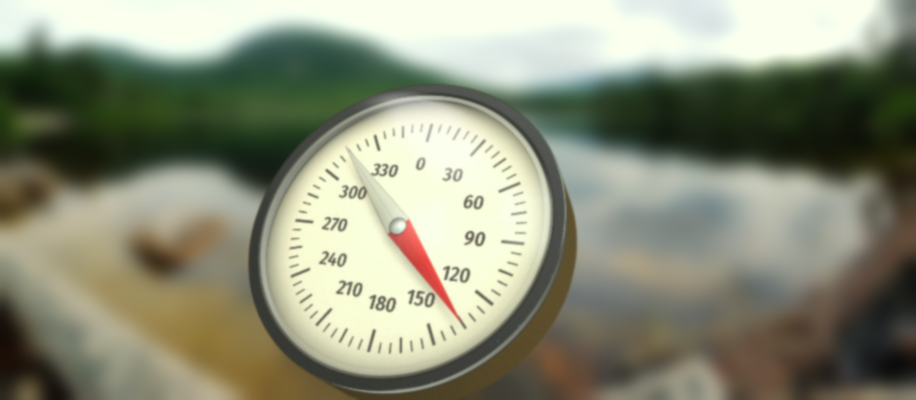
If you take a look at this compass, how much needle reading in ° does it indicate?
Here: 135 °
